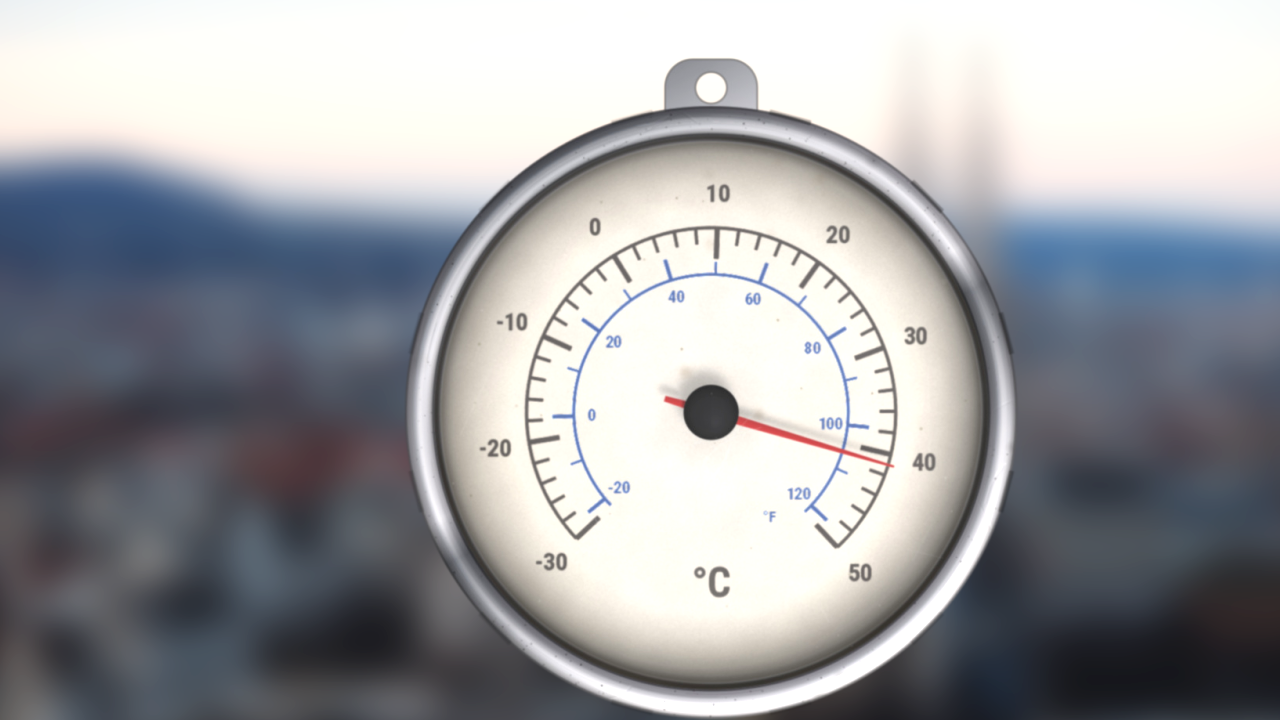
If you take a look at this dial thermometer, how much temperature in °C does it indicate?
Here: 41 °C
